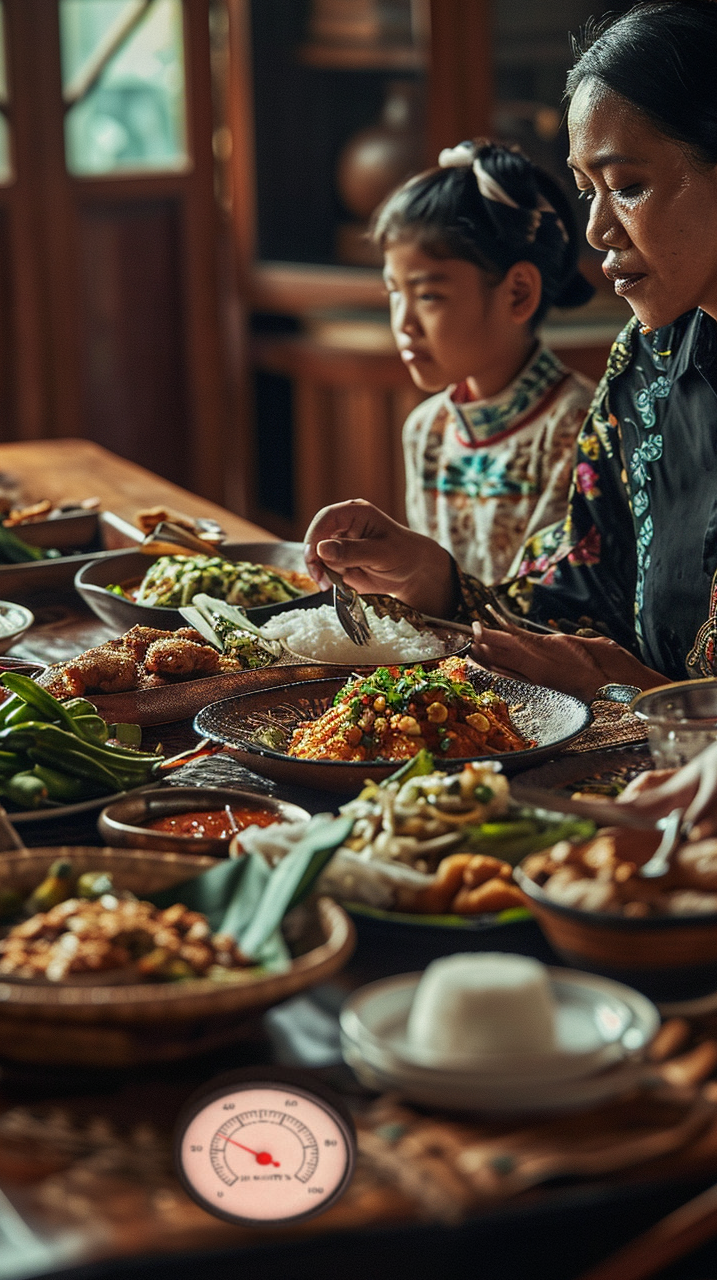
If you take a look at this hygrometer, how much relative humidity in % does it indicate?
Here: 30 %
